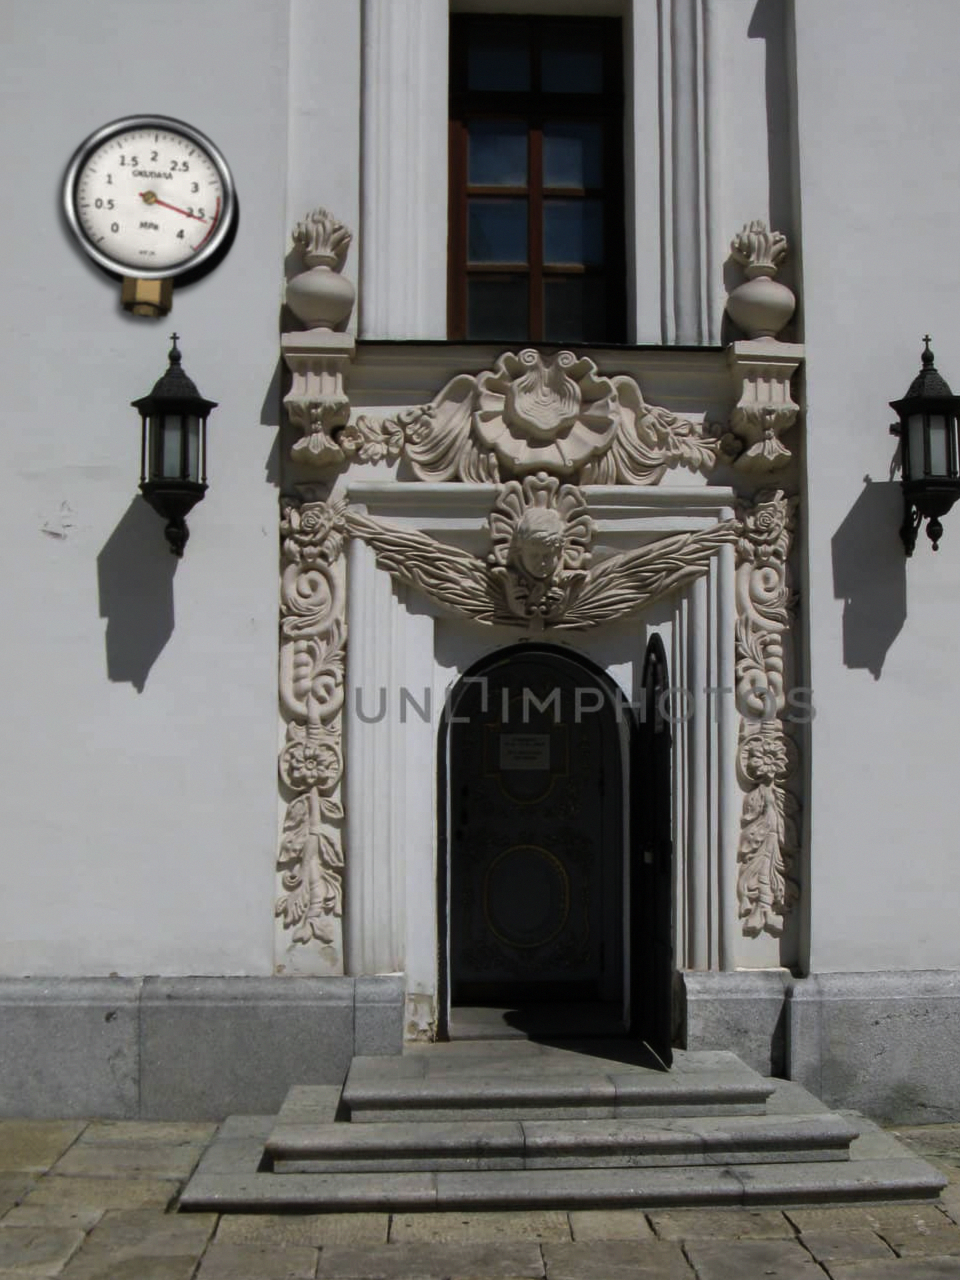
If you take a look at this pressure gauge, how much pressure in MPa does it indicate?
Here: 3.6 MPa
